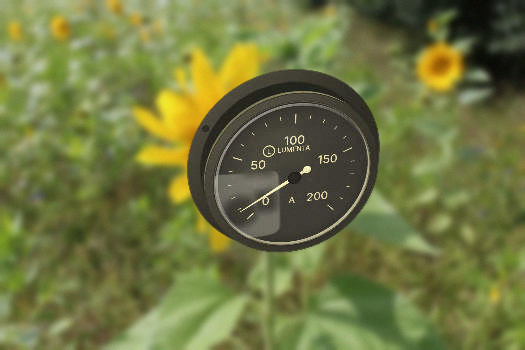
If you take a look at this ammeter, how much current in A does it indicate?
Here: 10 A
